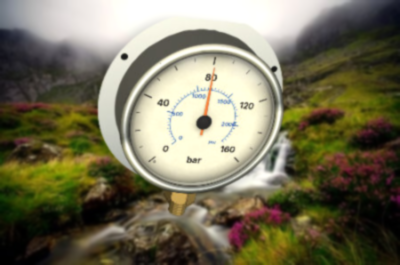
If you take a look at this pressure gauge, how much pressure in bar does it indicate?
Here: 80 bar
